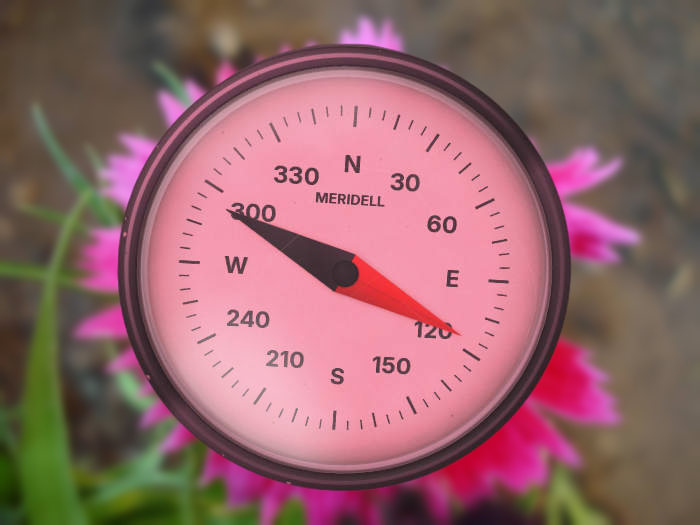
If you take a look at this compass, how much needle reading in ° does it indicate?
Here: 115 °
